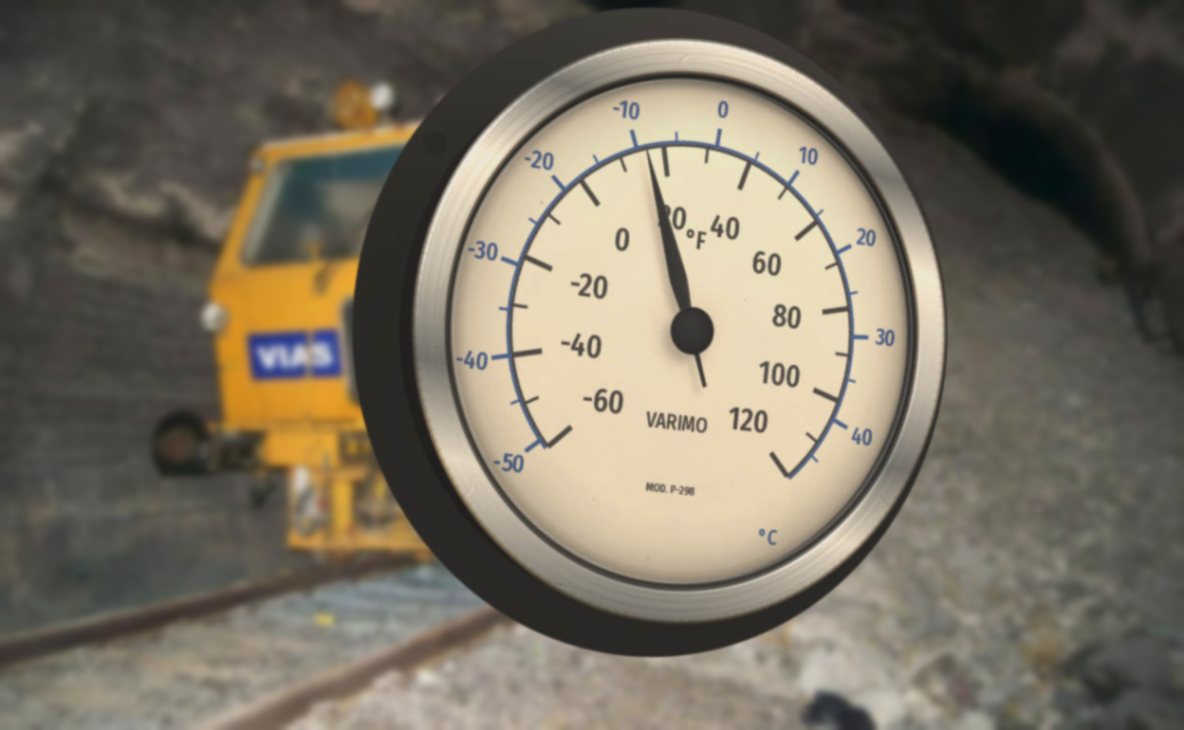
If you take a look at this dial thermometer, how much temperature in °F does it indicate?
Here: 15 °F
